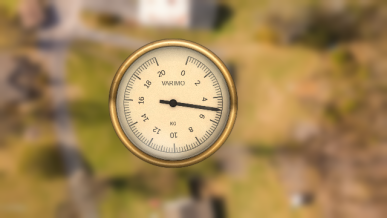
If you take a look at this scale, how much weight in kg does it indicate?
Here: 5 kg
